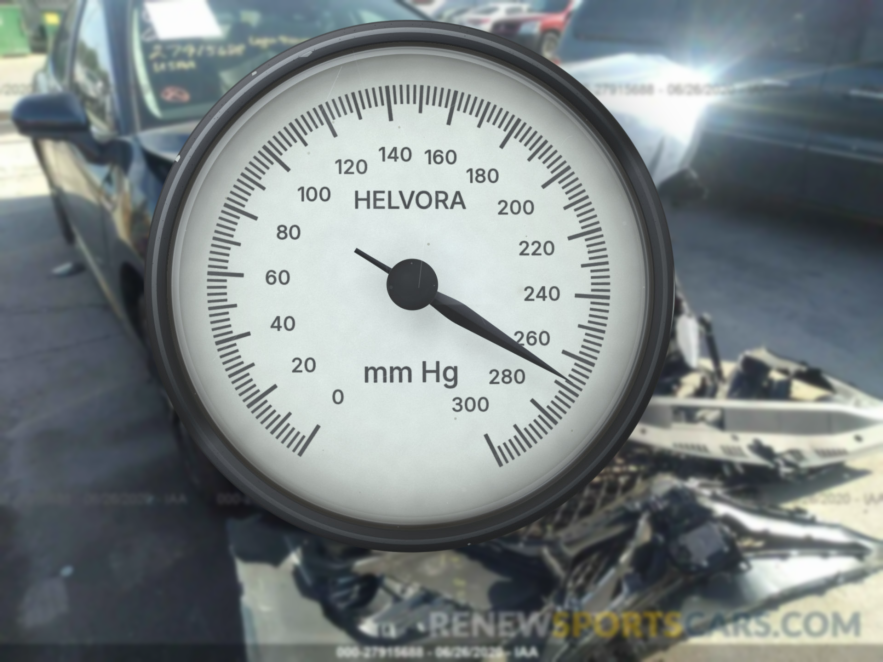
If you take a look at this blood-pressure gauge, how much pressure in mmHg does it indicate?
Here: 268 mmHg
